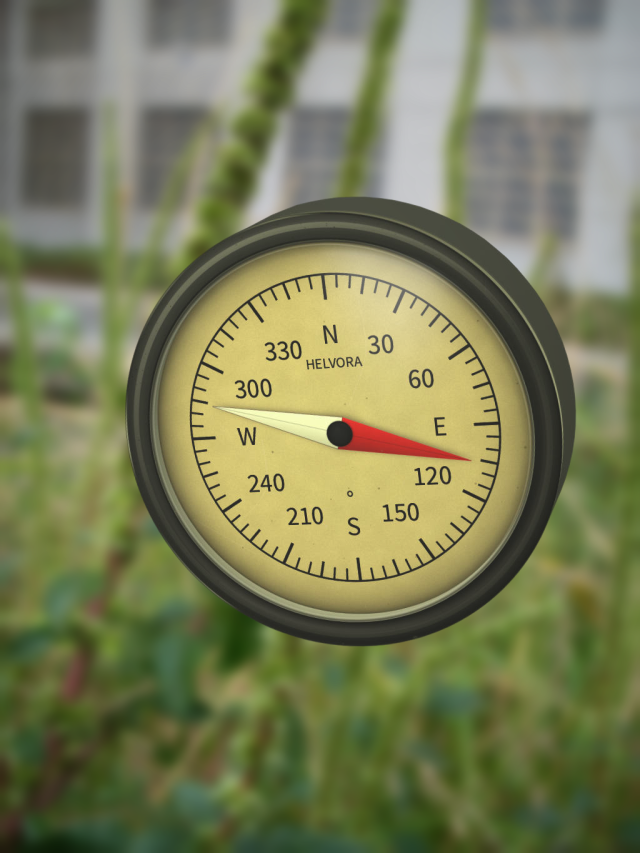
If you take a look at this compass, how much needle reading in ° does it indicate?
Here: 105 °
